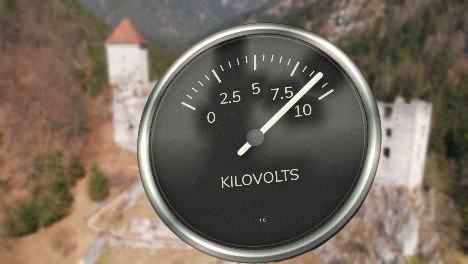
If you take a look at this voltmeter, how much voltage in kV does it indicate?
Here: 9 kV
